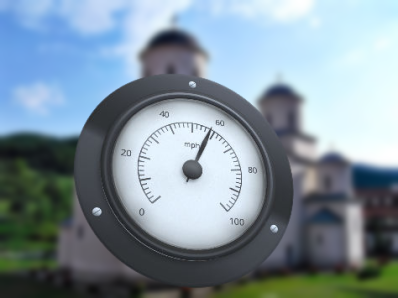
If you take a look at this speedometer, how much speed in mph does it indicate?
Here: 58 mph
